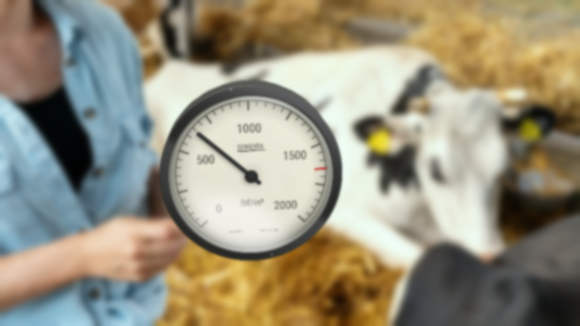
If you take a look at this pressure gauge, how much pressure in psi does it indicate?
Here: 650 psi
